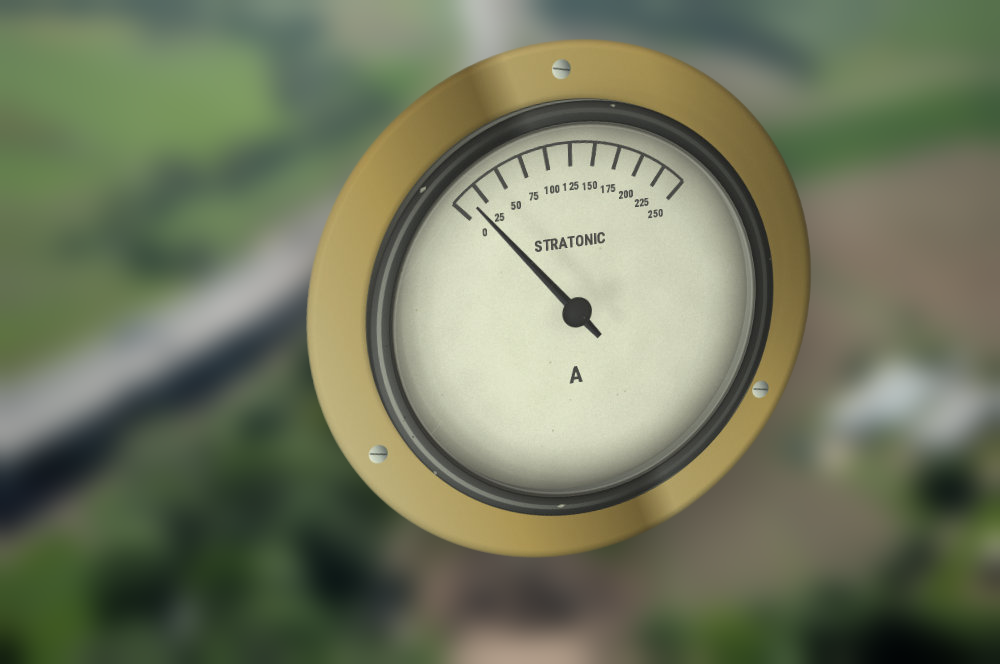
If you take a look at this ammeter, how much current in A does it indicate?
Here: 12.5 A
